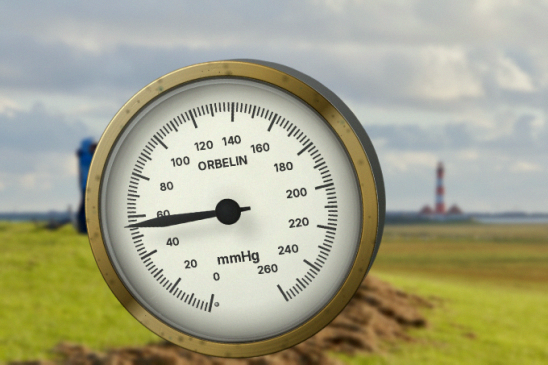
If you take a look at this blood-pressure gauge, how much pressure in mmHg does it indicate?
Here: 56 mmHg
